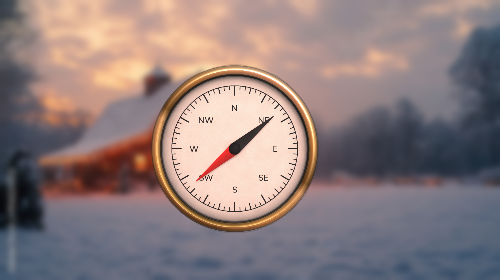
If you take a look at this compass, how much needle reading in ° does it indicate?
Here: 230 °
